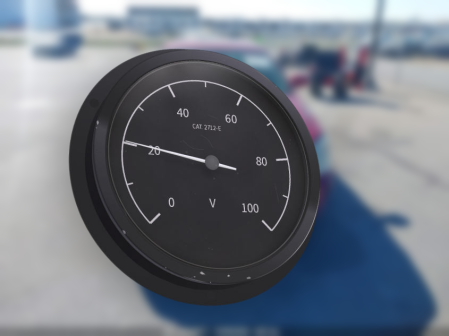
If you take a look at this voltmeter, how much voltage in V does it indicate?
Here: 20 V
